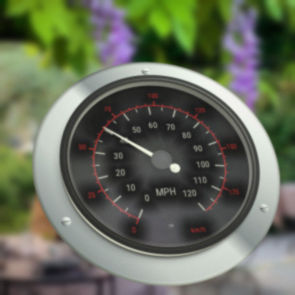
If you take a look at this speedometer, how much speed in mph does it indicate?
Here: 40 mph
